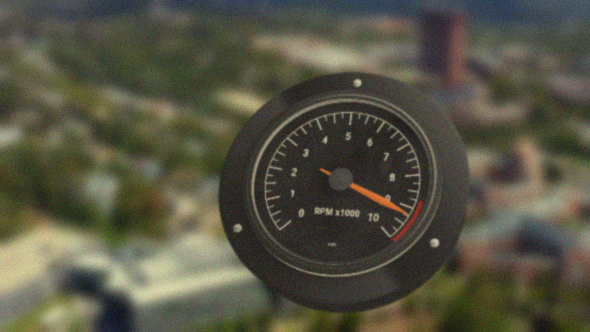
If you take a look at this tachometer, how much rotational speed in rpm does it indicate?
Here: 9250 rpm
